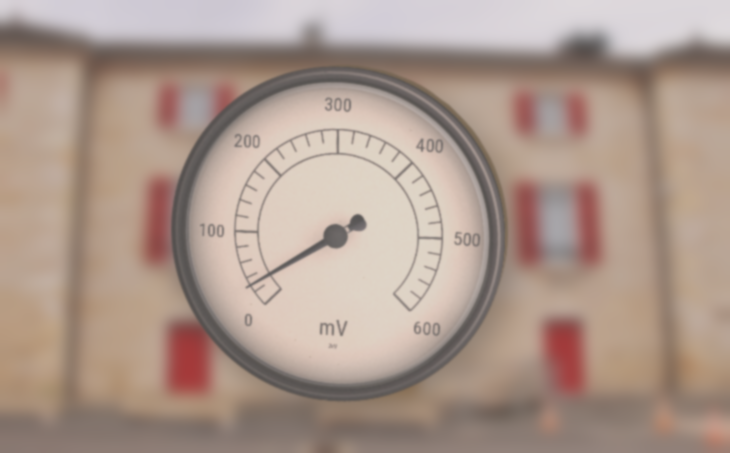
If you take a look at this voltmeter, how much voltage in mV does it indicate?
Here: 30 mV
